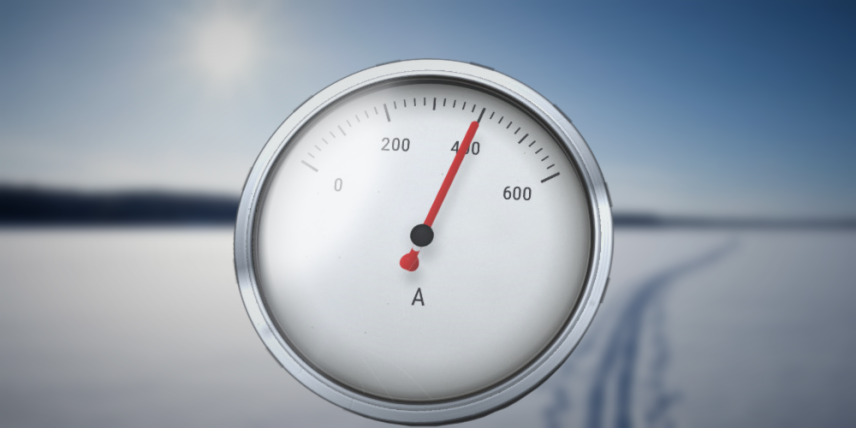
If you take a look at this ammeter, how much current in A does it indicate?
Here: 400 A
